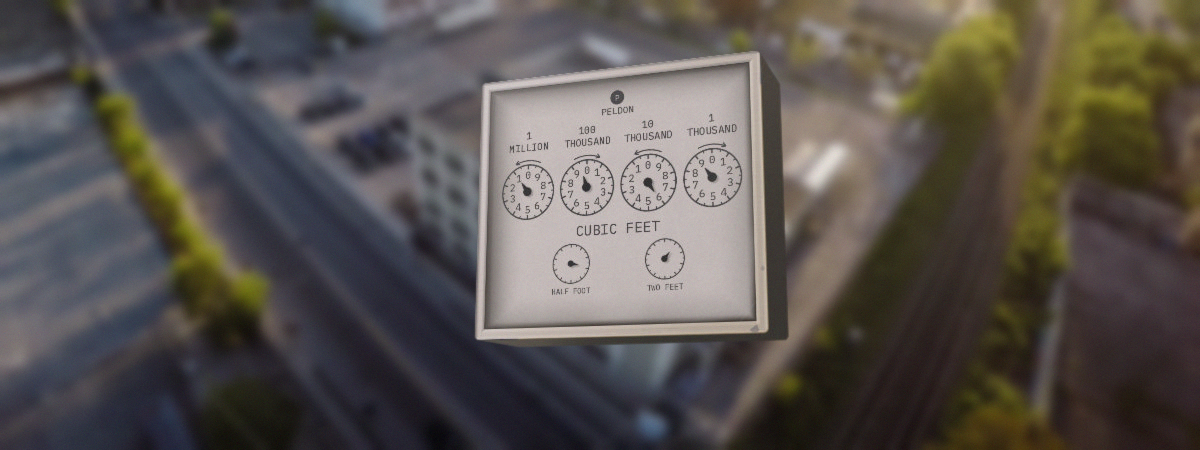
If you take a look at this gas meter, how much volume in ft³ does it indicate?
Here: 95900 ft³
